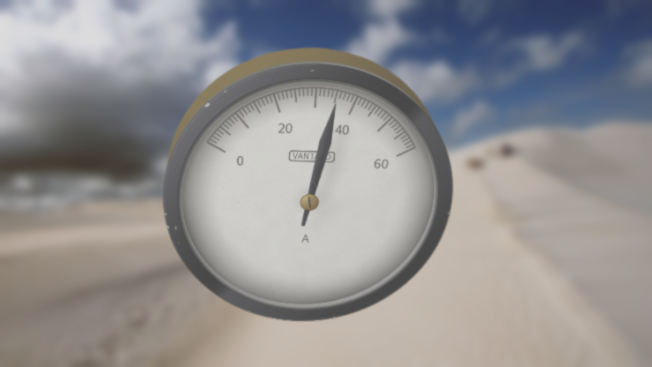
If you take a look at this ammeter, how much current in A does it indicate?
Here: 35 A
